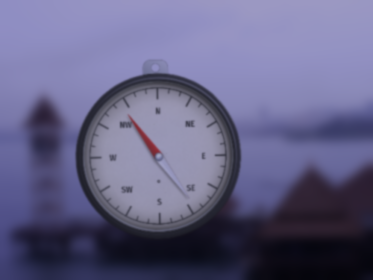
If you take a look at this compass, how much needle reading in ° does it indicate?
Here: 325 °
